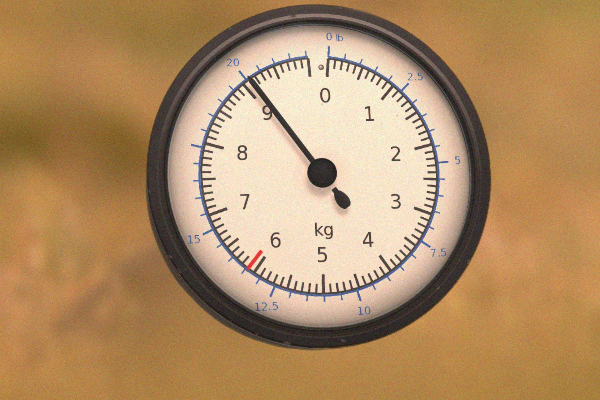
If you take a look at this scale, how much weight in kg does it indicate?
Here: 9.1 kg
